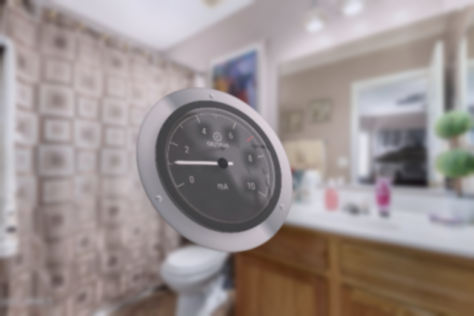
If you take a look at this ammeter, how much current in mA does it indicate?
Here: 1 mA
